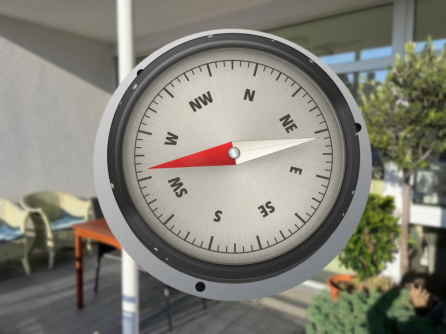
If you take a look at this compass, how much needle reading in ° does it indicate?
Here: 245 °
